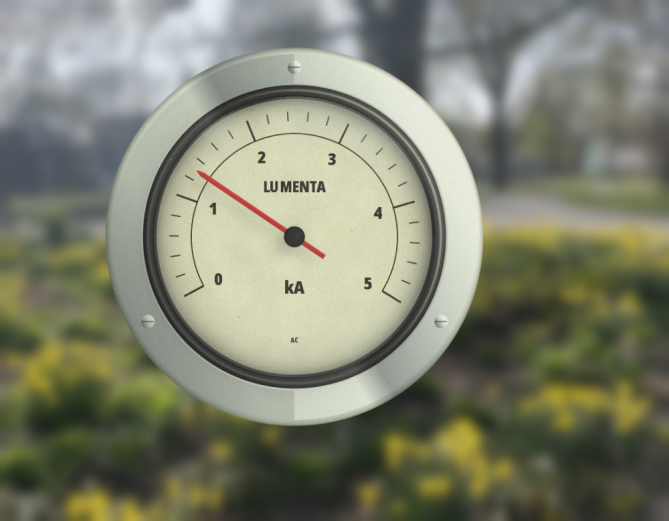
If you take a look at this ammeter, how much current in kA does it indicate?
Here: 1.3 kA
